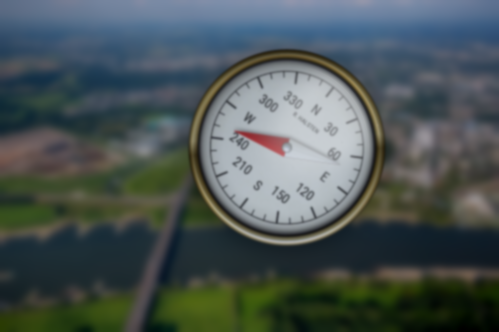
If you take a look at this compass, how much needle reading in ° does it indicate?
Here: 250 °
